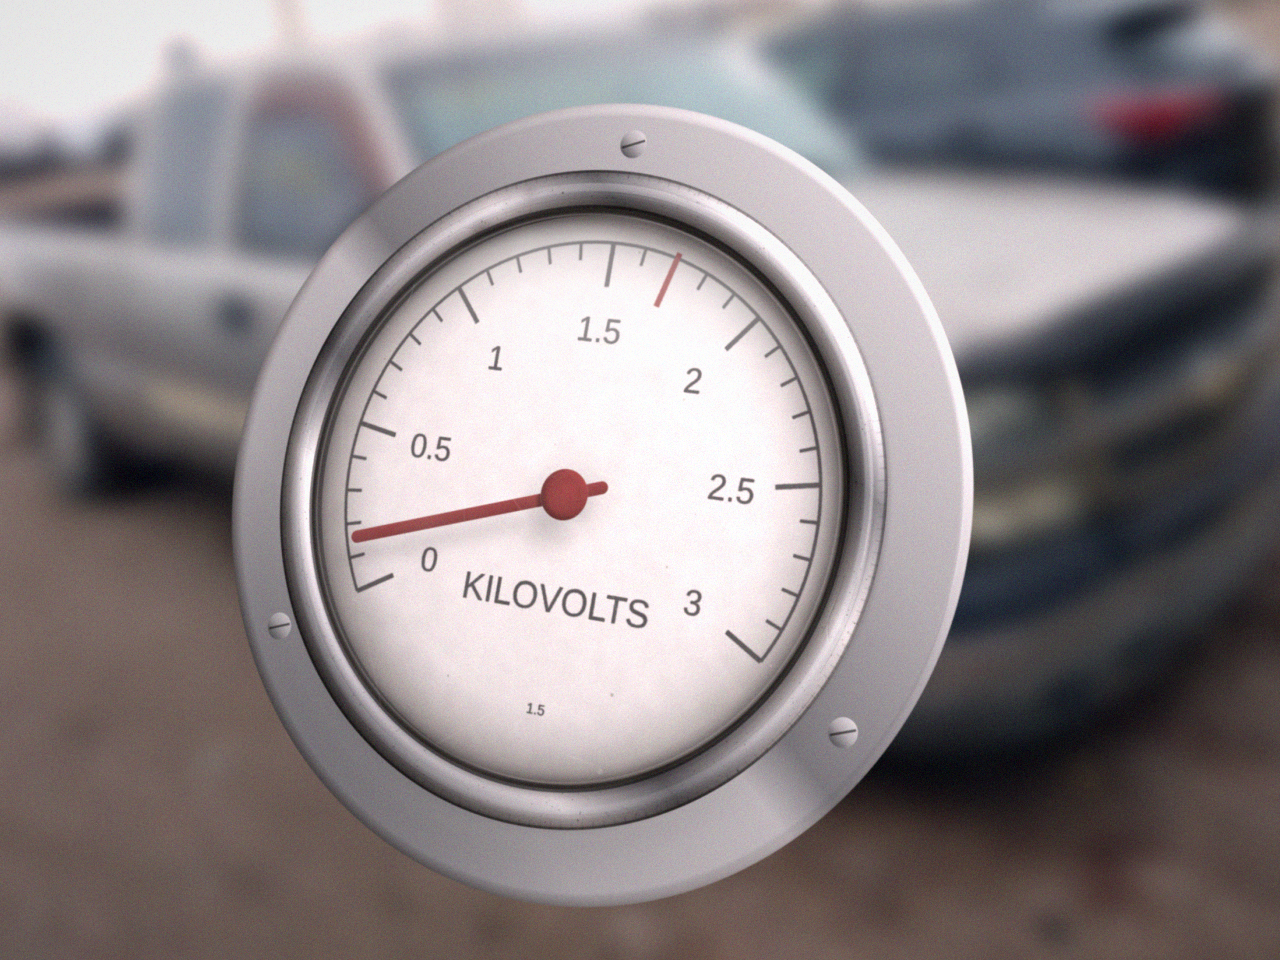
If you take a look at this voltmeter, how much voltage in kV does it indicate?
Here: 0.15 kV
